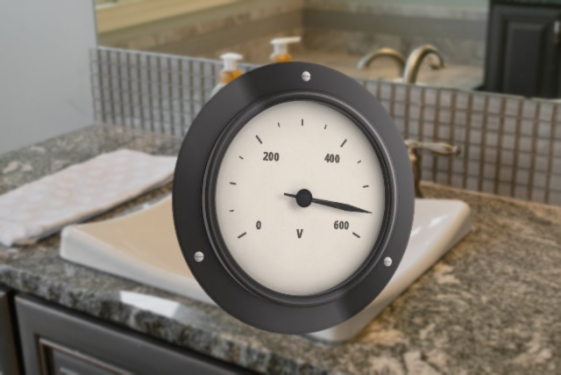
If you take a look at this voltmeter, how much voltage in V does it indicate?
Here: 550 V
